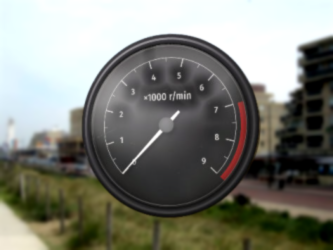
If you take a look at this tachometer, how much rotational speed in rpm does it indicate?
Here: 0 rpm
